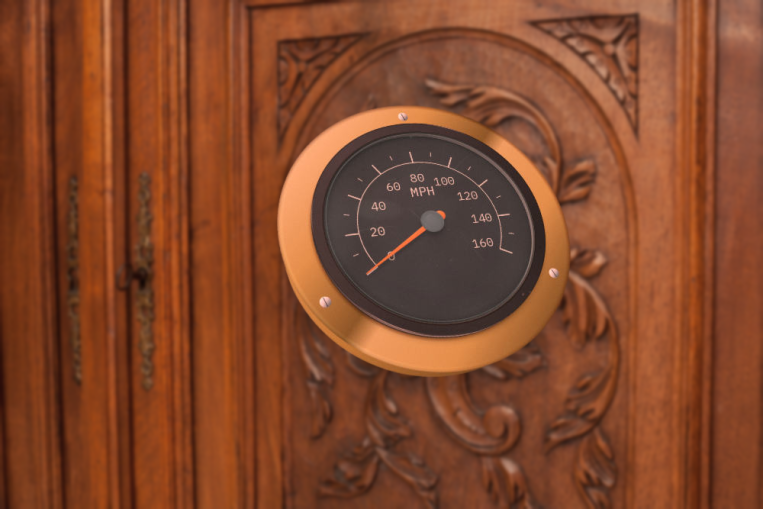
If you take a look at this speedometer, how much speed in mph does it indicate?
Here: 0 mph
